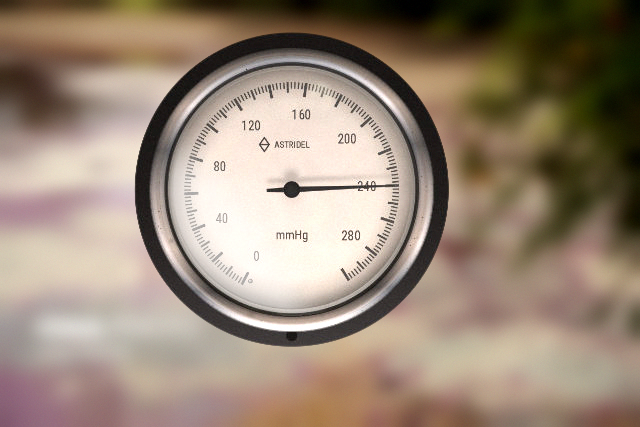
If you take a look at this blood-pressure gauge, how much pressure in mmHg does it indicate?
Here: 240 mmHg
